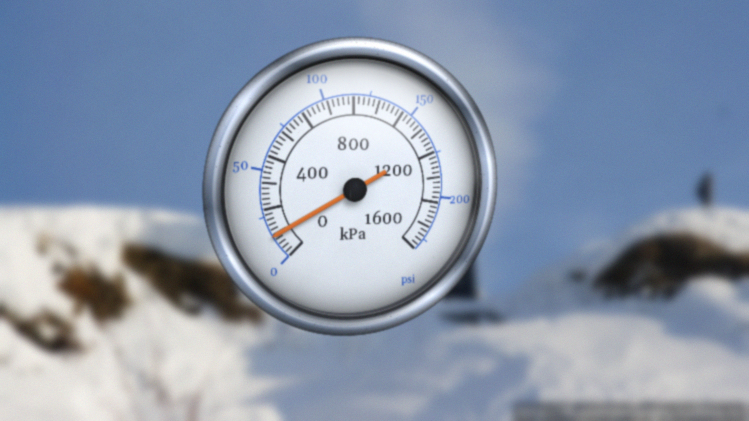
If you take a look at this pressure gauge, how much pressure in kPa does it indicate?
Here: 100 kPa
